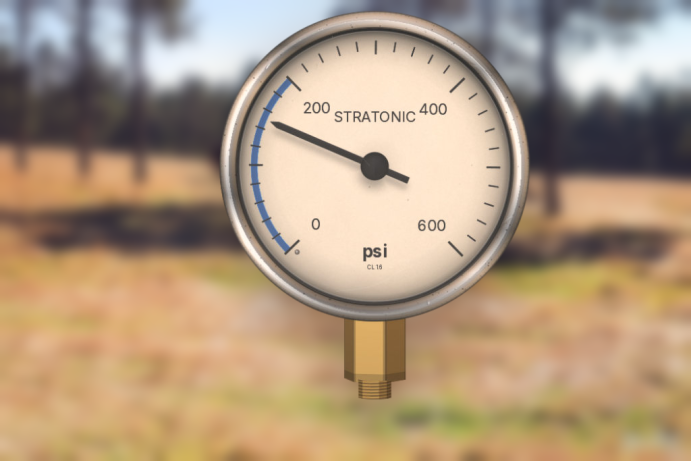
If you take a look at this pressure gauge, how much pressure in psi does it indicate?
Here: 150 psi
